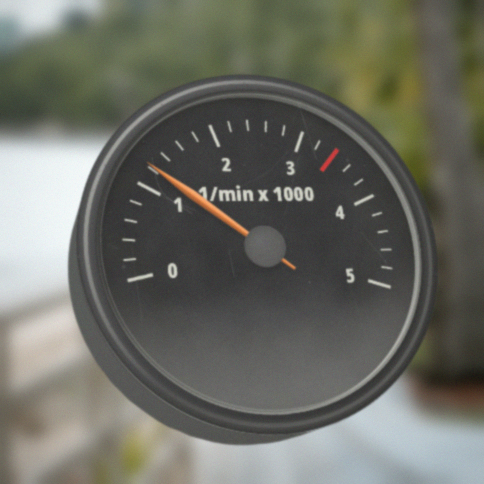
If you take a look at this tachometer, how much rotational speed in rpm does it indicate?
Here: 1200 rpm
